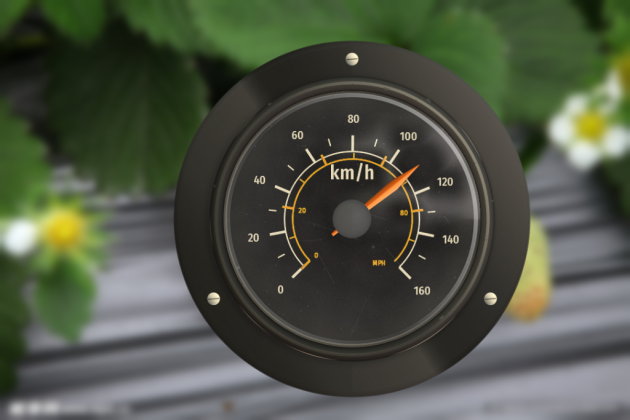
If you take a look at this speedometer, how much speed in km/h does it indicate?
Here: 110 km/h
